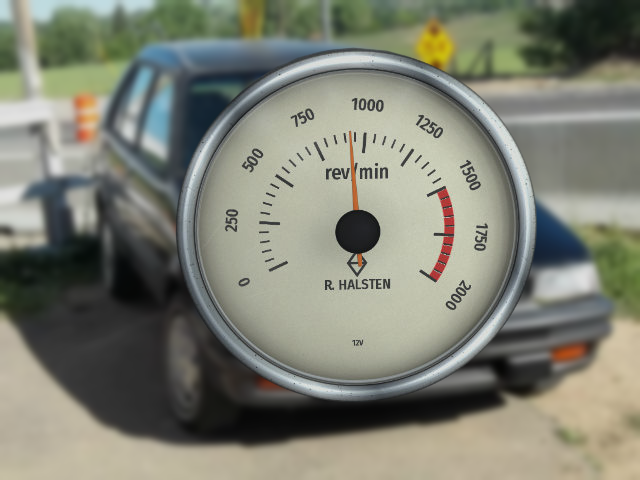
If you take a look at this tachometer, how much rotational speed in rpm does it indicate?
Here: 925 rpm
